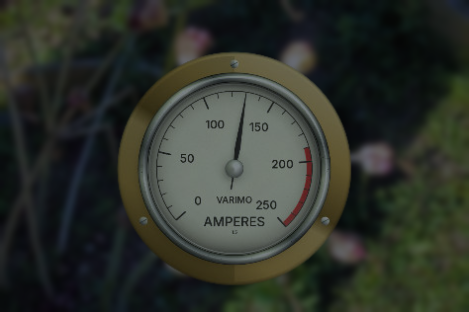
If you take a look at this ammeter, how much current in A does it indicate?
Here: 130 A
